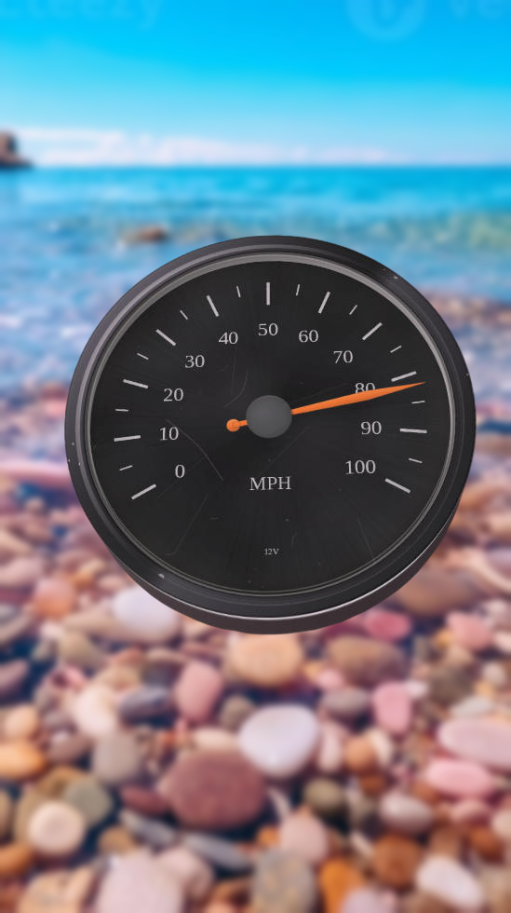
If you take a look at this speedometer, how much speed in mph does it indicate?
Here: 82.5 mph
